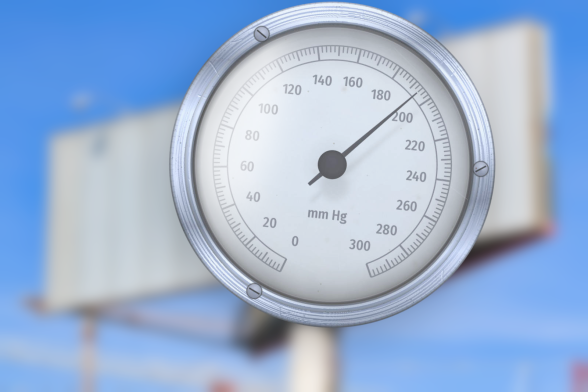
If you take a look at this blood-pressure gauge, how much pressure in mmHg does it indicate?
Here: 194 mmHg
